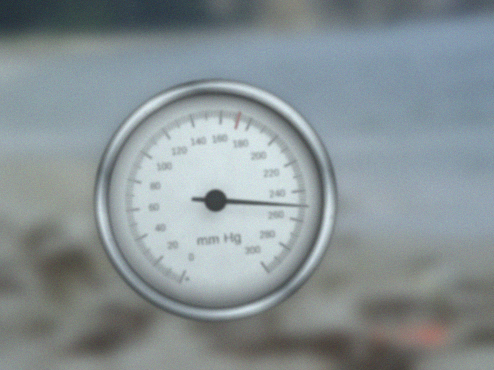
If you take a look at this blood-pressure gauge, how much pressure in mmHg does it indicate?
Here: 250 mmHg
